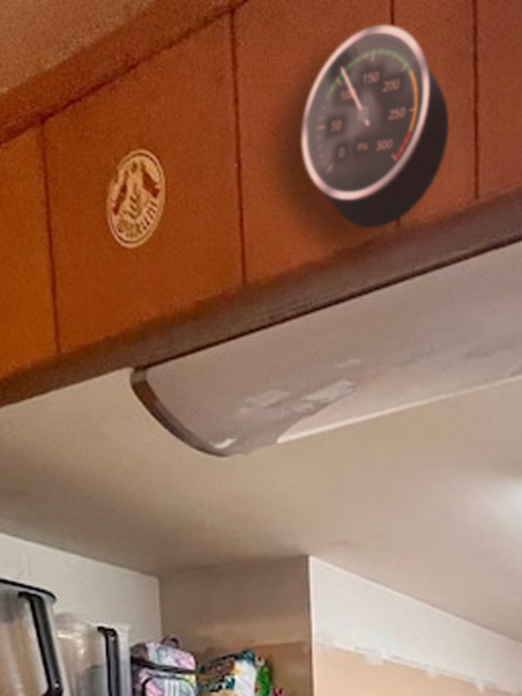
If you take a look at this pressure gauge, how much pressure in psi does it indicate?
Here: 110 psi
